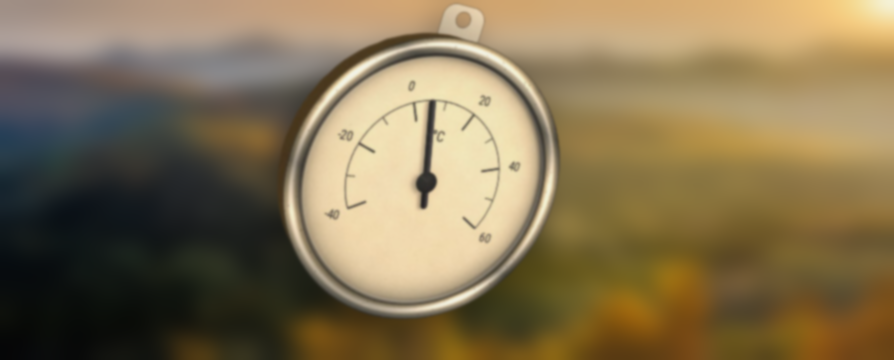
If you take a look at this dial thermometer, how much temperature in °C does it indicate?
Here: 5 °C
